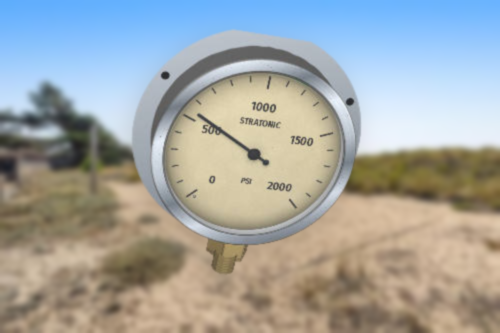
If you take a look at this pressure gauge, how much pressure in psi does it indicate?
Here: 550 psi
